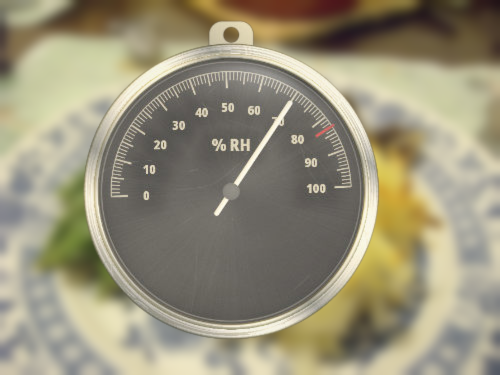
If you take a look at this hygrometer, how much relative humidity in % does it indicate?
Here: 70 %
